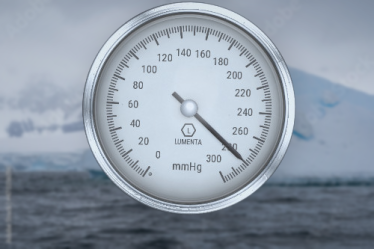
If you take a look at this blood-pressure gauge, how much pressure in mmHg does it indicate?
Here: 280 mmHg
